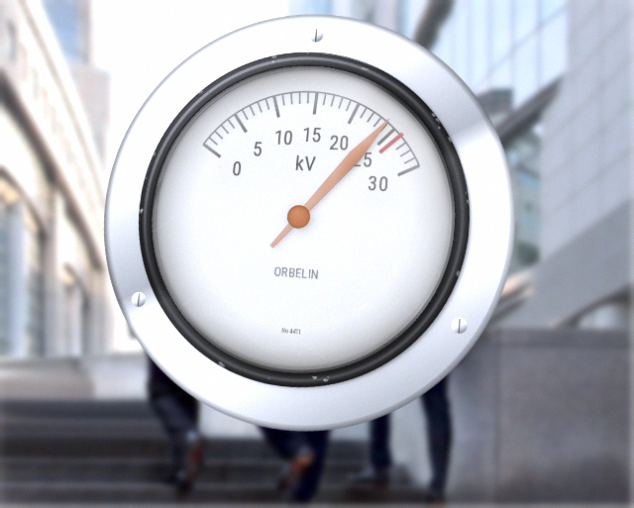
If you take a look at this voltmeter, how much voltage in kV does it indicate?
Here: 24 kV
